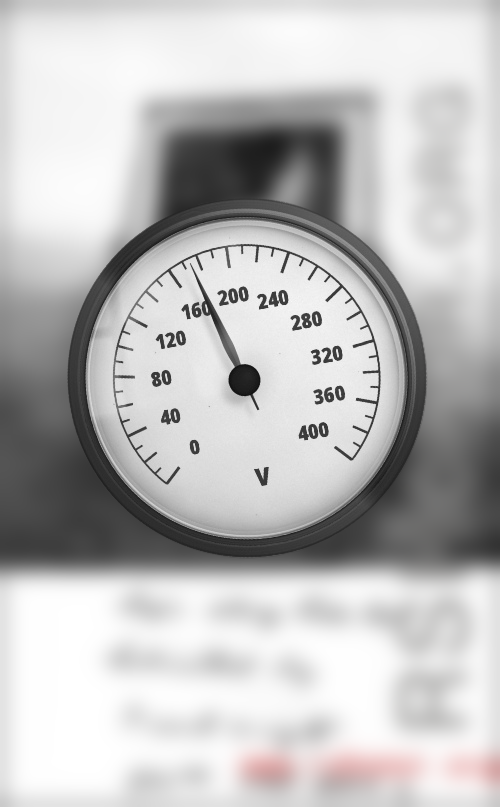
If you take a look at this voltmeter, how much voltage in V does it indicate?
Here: 175 V
